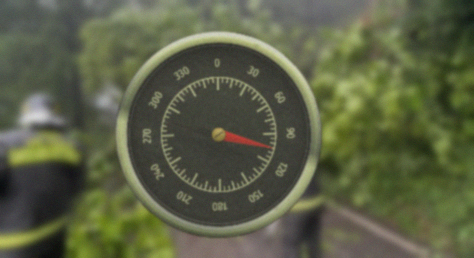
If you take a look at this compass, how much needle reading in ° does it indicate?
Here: 105 °
